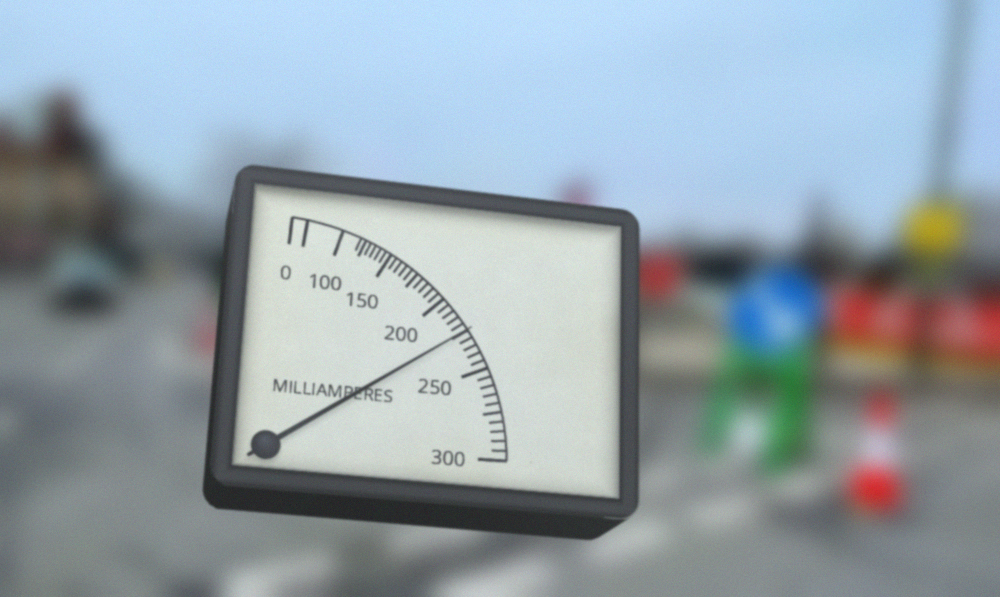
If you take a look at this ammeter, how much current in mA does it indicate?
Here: 225 mA
